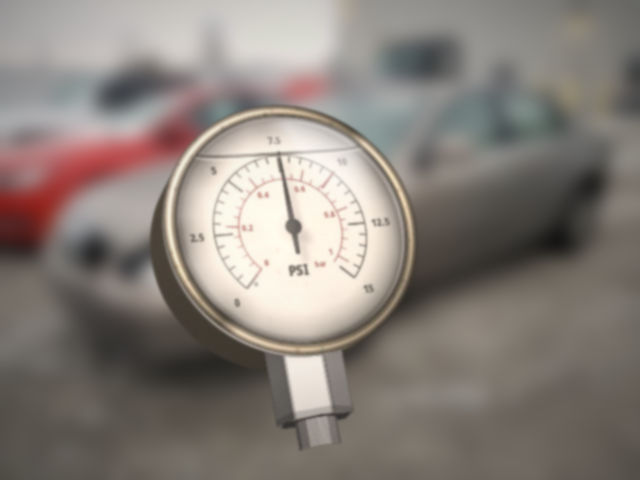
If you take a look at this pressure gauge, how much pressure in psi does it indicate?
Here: 7.5 psi
